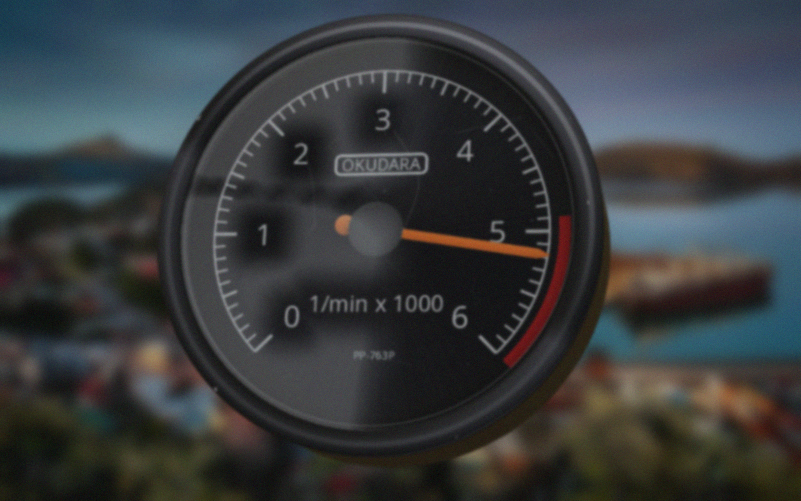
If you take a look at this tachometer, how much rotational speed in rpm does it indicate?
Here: 5200 rpm
